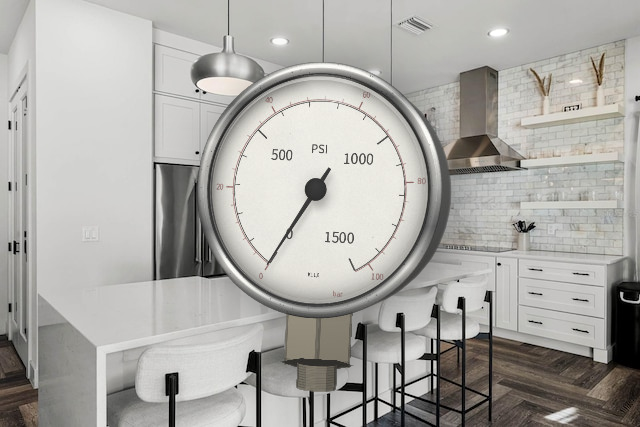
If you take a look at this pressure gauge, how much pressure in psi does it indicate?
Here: 0 psi
